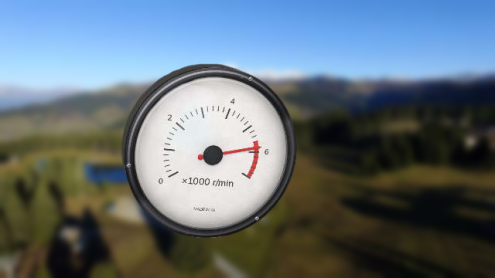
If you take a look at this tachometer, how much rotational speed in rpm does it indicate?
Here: 5800 rpm
